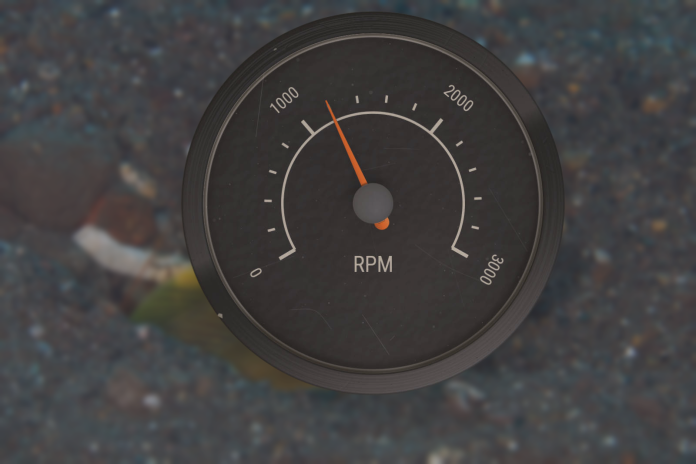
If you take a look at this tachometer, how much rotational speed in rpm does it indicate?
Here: 1200 rpm
